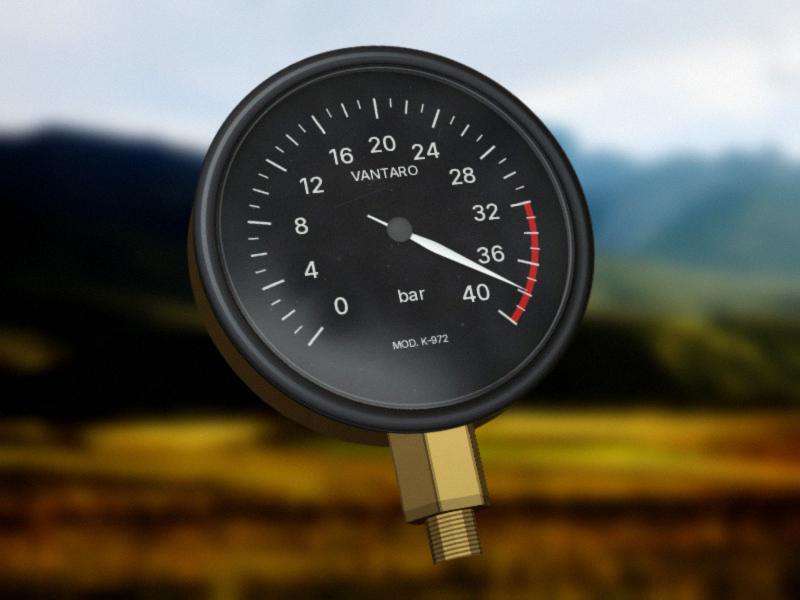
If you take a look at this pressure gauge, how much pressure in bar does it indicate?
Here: 38 bar
